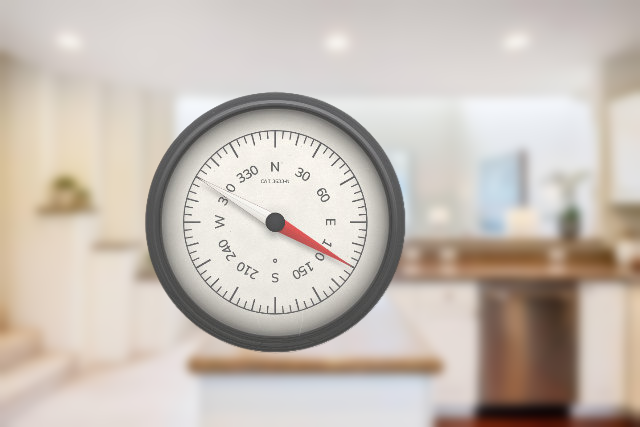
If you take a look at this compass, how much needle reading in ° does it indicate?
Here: 120 °
